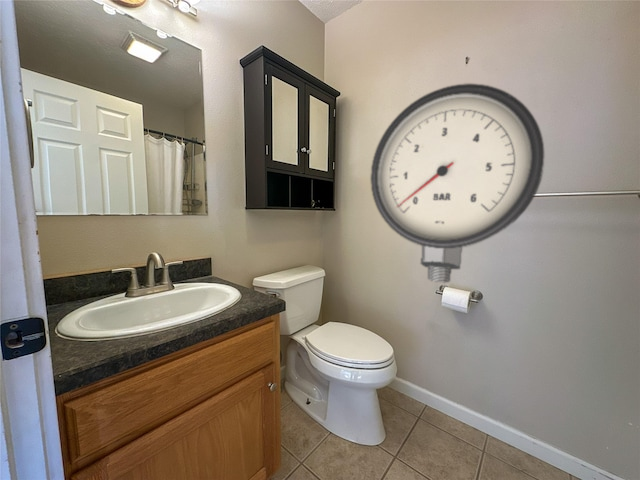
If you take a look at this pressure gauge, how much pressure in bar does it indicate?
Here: 0.2 bar
